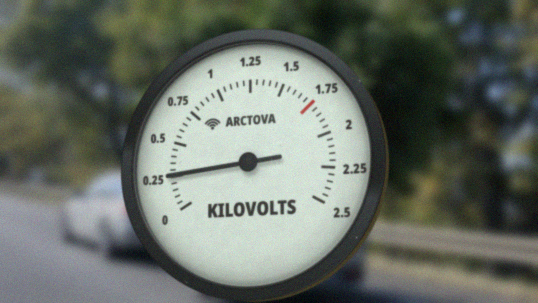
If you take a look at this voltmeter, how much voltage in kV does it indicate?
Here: 0.25 kV
